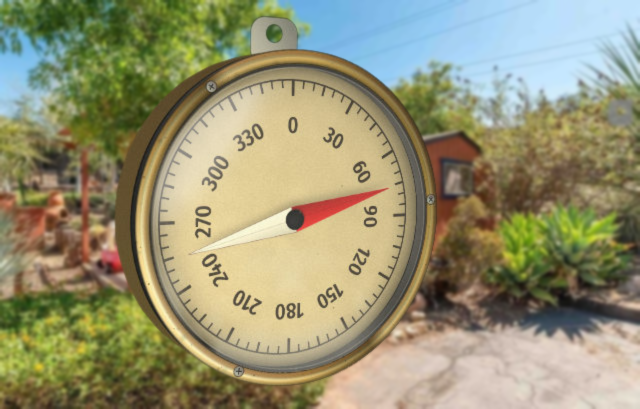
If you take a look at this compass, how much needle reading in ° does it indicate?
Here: 75 °
